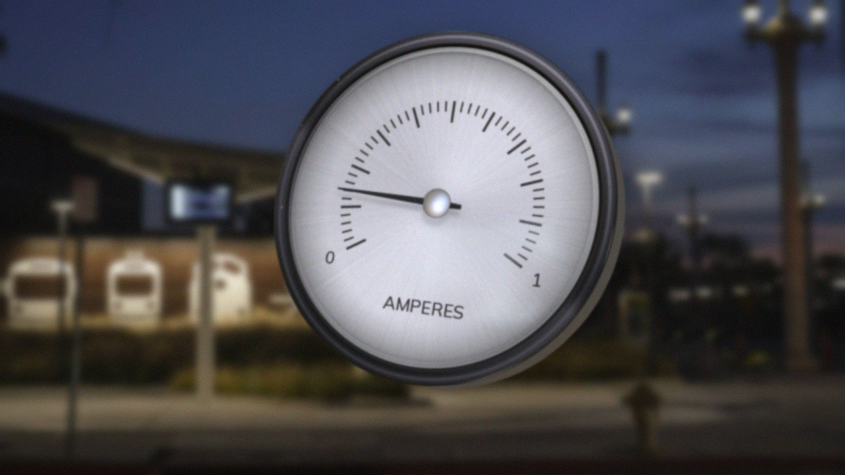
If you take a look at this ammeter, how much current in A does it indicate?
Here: 0.14 A
